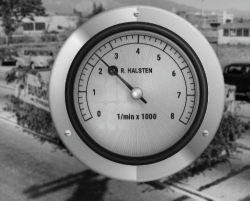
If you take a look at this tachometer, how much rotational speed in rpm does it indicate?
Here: 2400 rpm
